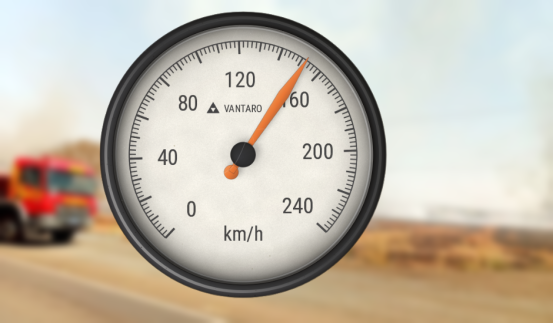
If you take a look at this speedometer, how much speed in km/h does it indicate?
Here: 152 km/h
